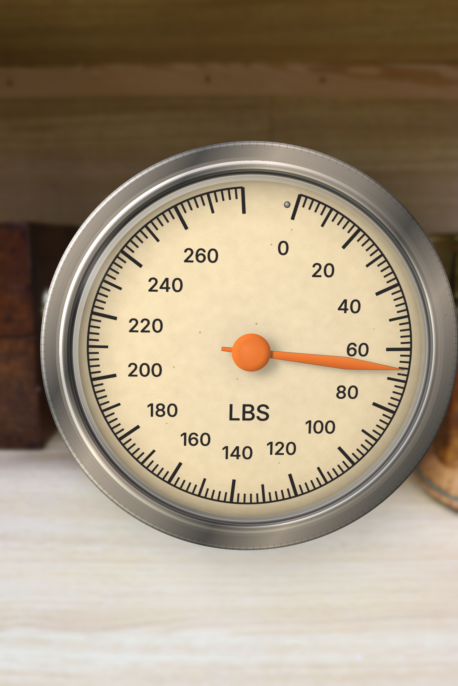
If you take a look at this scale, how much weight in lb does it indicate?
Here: 66 lb
